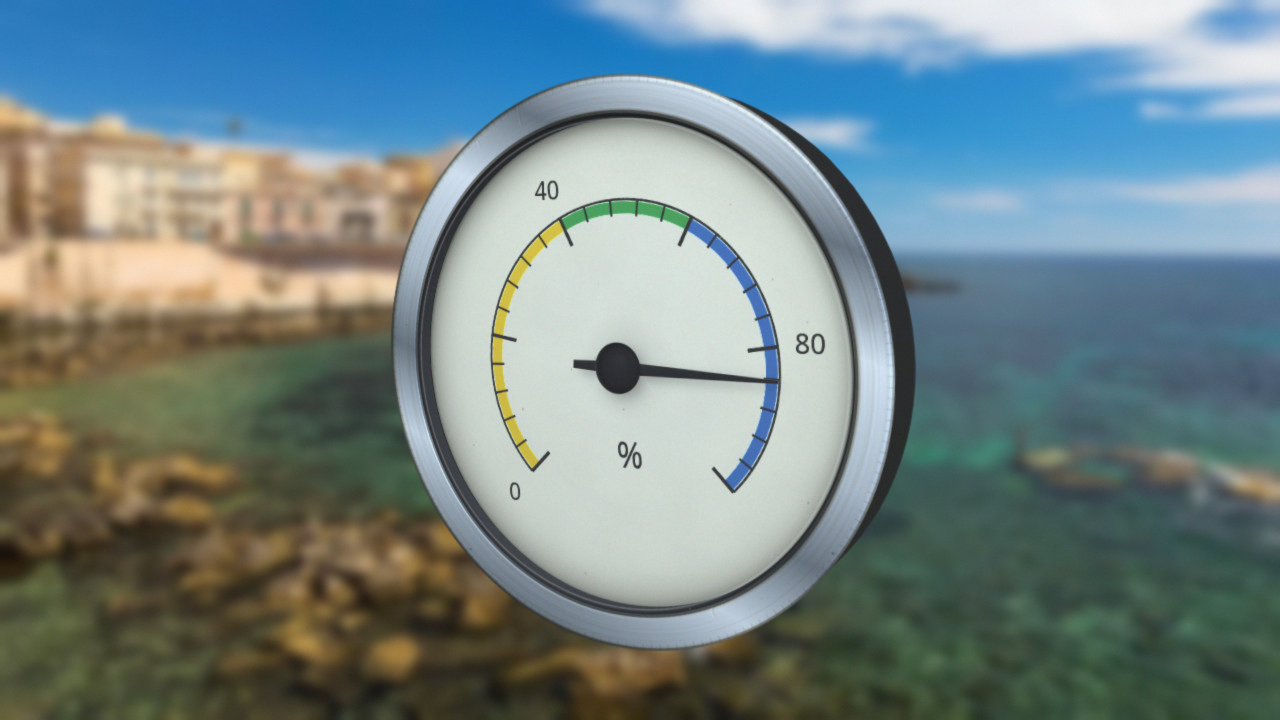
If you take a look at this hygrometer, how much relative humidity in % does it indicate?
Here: 84 %
